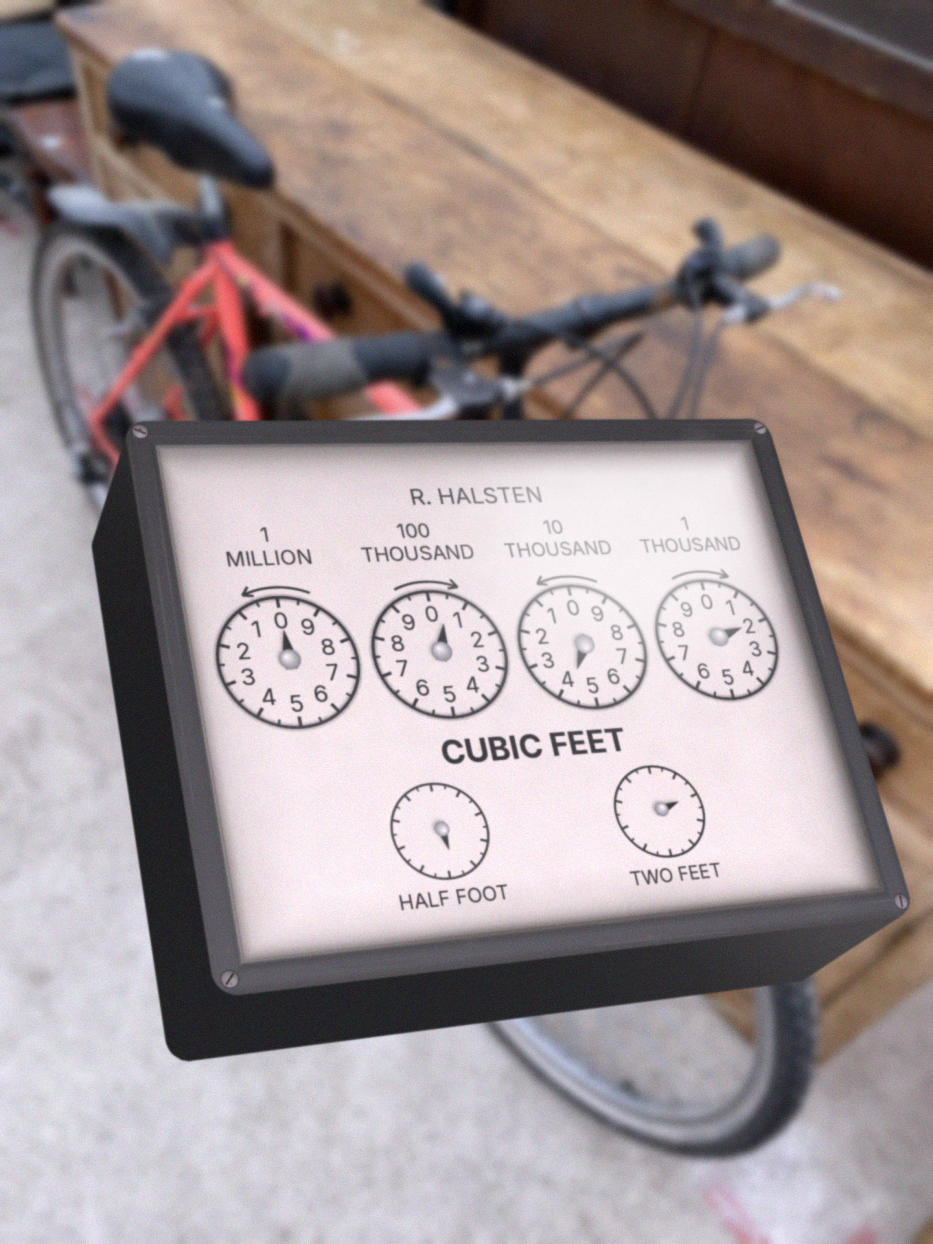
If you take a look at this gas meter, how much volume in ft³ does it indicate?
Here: 4200 ft³
